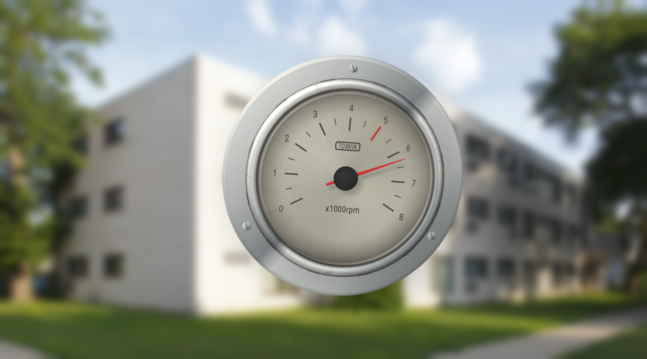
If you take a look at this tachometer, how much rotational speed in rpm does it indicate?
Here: 6250 rpm
